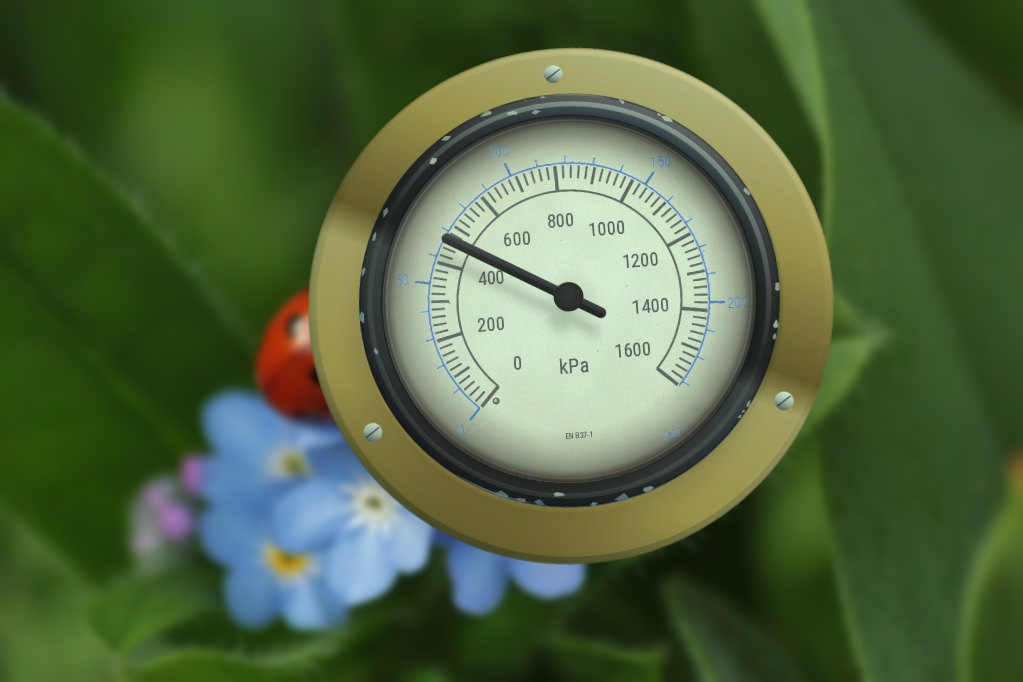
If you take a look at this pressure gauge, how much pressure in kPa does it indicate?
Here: 460 kPa
